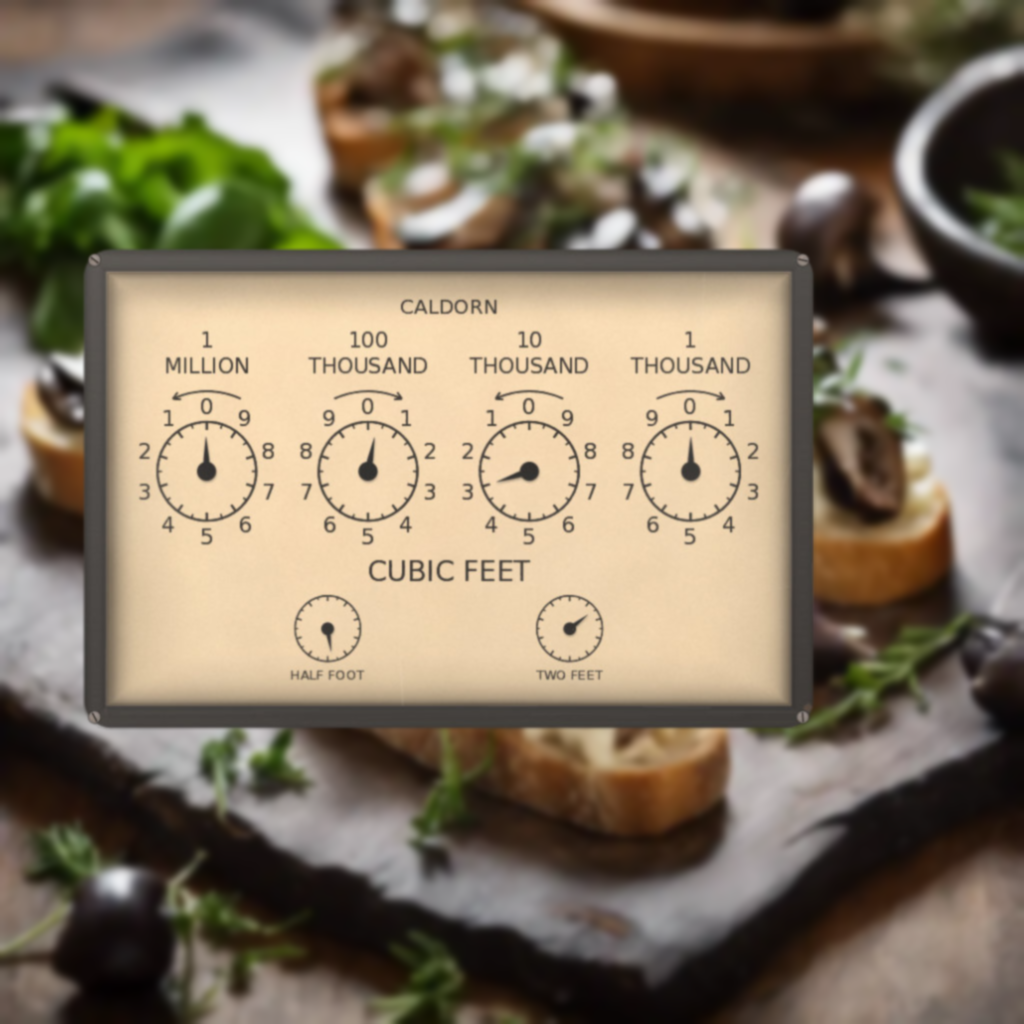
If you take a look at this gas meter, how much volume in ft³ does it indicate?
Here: 3000 ft³
